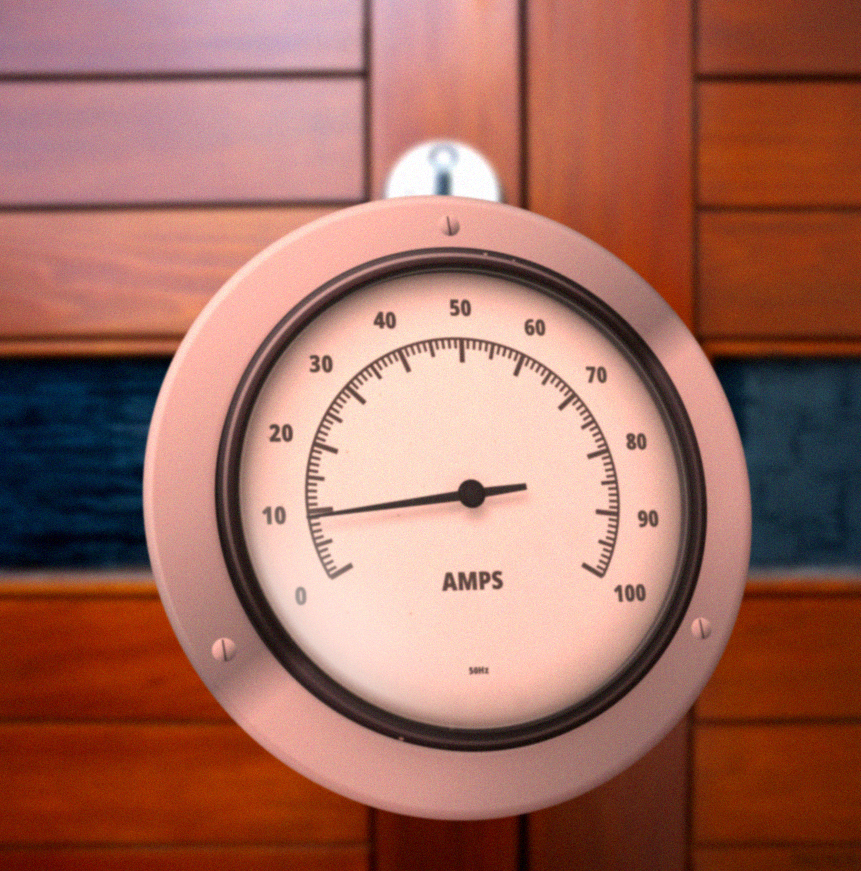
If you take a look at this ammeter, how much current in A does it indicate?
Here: 9 A
